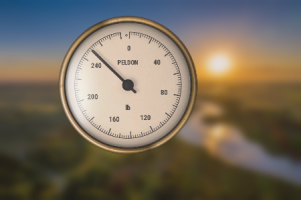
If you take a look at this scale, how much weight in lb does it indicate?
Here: 250 lb
